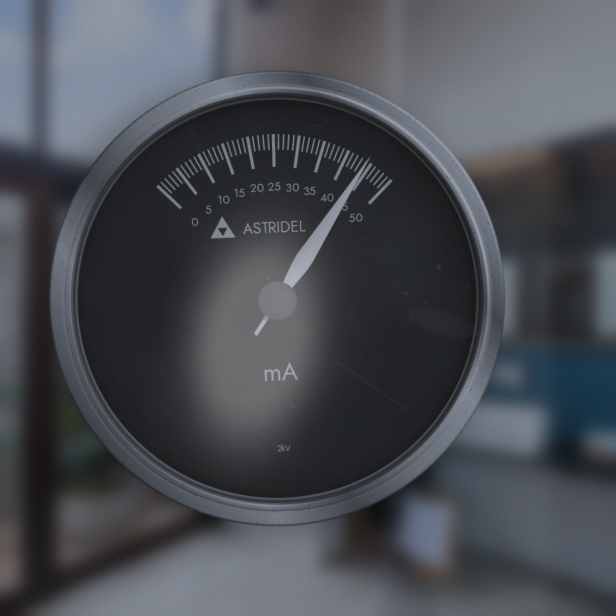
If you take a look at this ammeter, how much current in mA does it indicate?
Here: 44 mA
